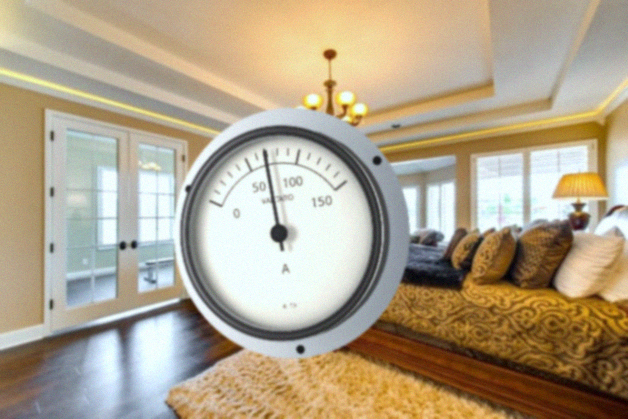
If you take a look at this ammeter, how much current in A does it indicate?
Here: 70 A
